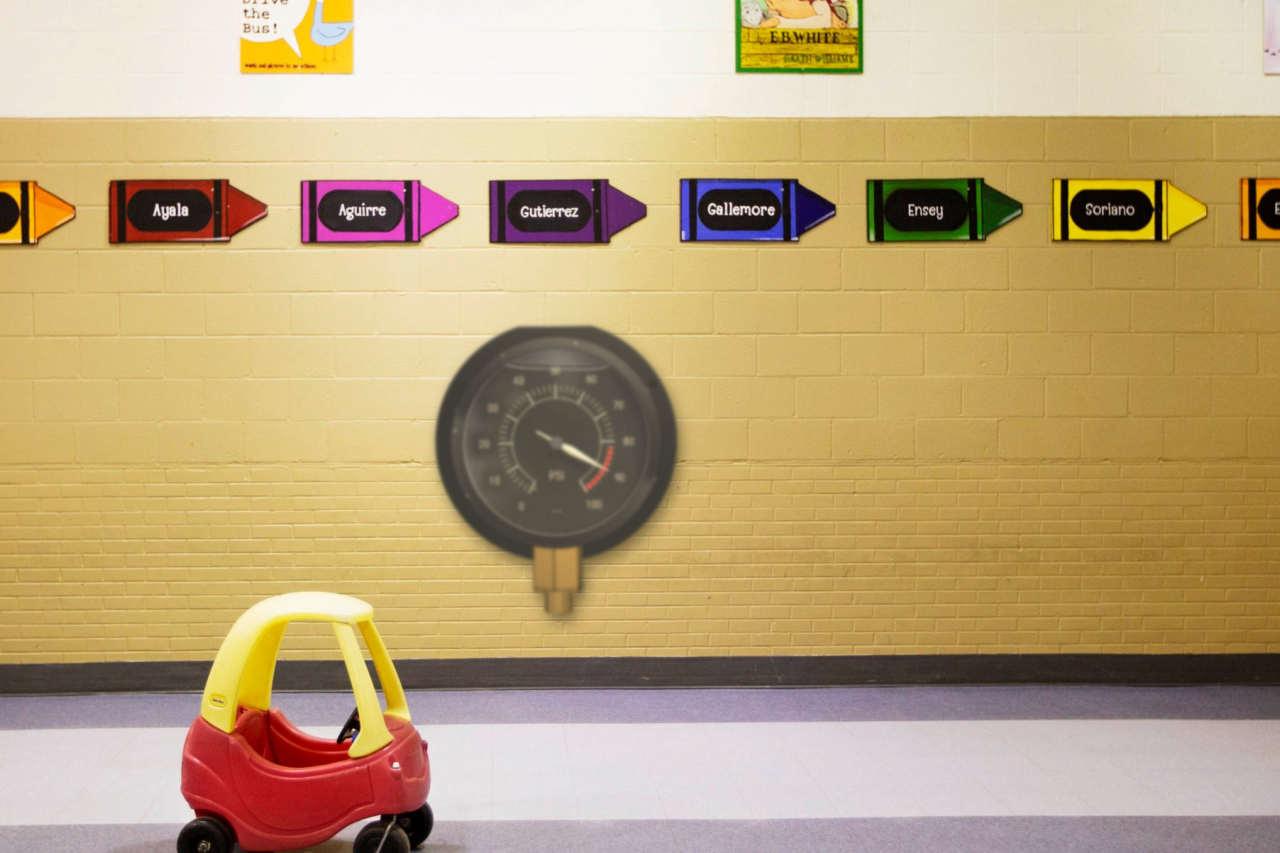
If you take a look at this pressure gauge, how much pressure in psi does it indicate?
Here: 90 psi
